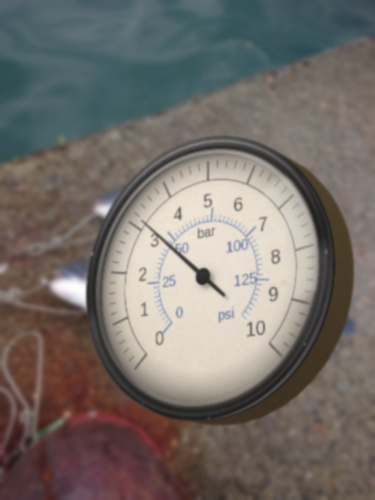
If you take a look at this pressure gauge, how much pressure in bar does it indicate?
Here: 3.2 bar
